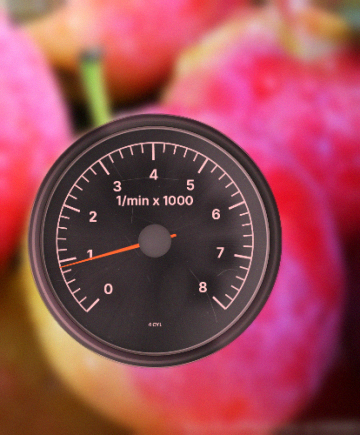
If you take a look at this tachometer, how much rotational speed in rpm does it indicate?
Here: 900 rpm
